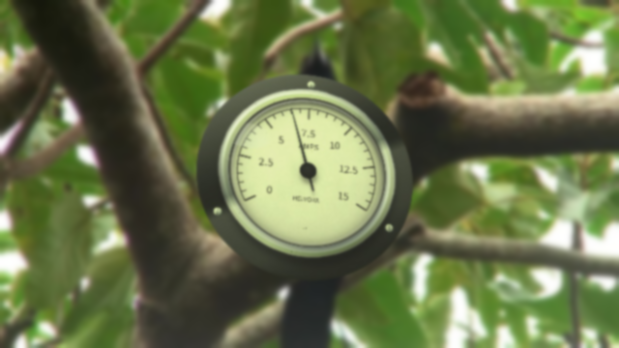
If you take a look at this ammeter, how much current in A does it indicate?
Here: 6.5 A
